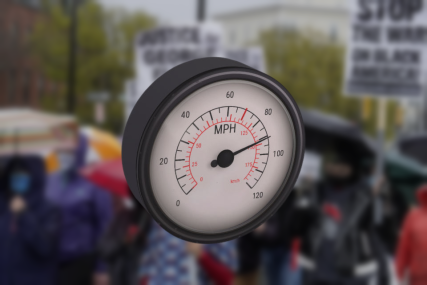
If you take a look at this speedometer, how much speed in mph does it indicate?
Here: 90 mph
